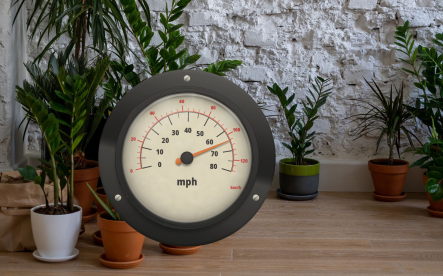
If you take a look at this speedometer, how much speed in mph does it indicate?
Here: 65 mph
